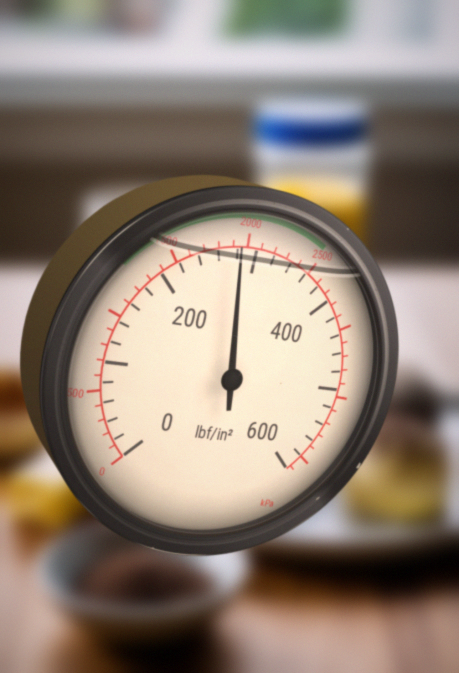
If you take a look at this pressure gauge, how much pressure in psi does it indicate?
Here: 280 psi
